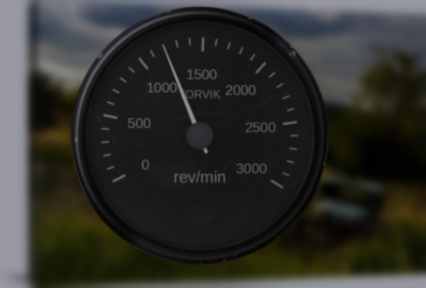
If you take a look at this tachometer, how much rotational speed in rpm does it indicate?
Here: 1200 rpm
